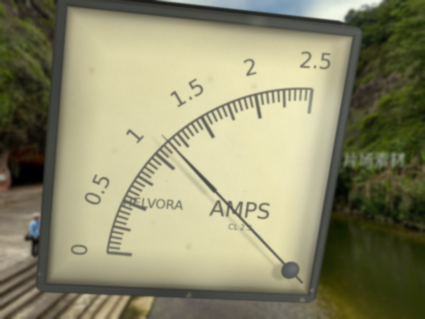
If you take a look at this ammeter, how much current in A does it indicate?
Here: 1.15 A
